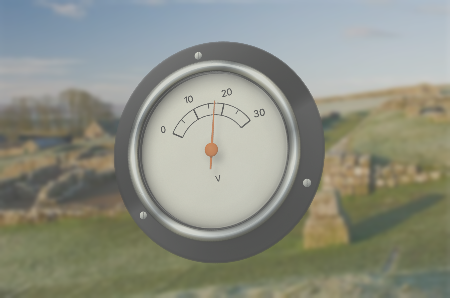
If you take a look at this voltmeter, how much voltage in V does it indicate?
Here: 17.5 V
